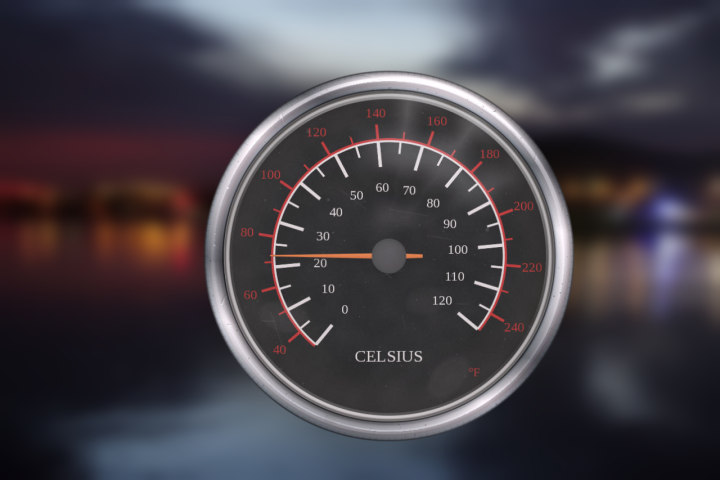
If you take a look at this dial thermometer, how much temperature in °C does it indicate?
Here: 22.5 °C
